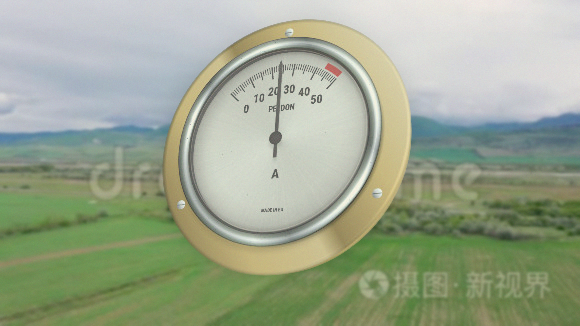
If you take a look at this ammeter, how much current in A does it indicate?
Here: 25 A
